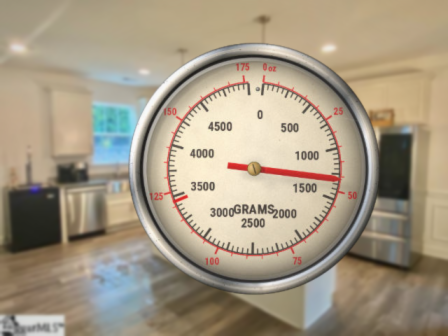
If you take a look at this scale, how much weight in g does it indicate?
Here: 1300 g
